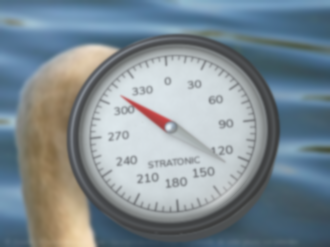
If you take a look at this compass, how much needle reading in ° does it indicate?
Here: 310 °
